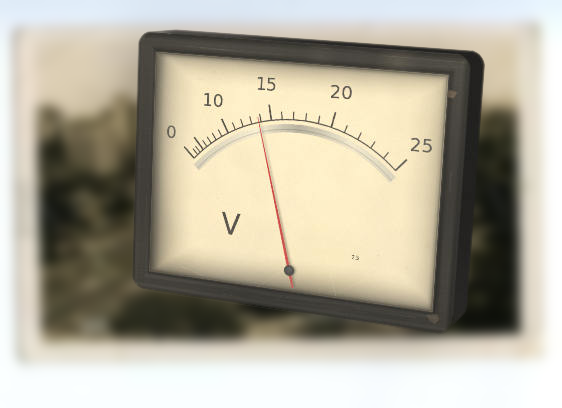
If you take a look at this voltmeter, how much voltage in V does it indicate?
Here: 14 V
